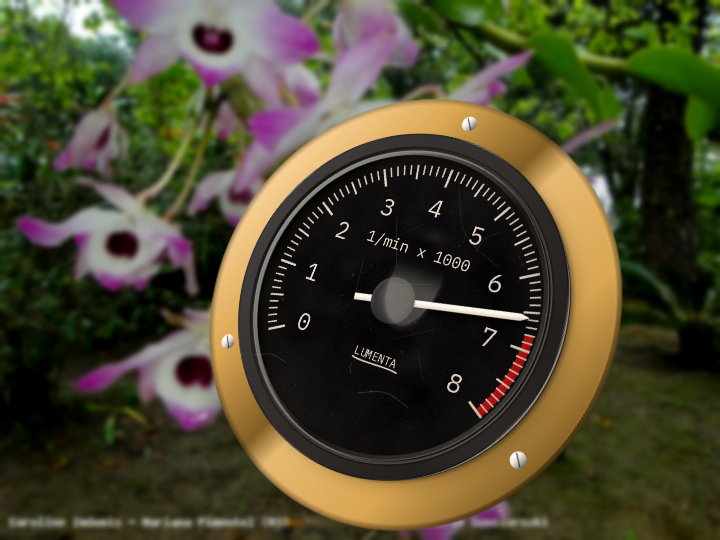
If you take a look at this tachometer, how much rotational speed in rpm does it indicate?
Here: 6600 rpm
